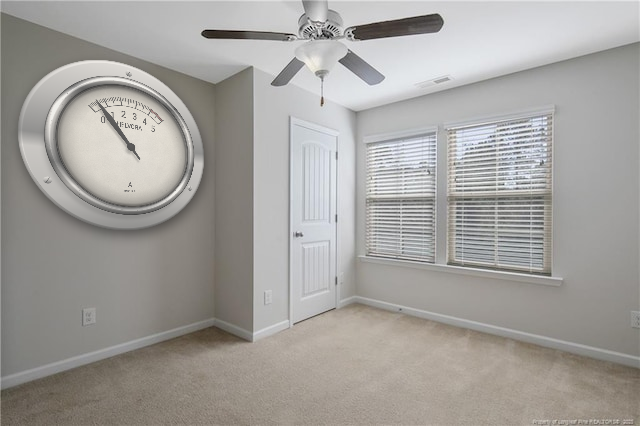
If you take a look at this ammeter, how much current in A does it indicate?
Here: 0.5 A
